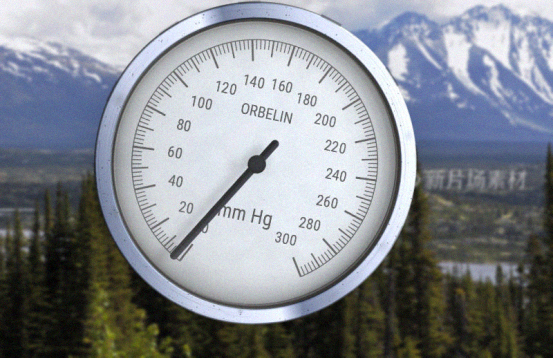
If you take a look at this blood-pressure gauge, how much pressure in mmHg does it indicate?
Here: 4 mmHg
